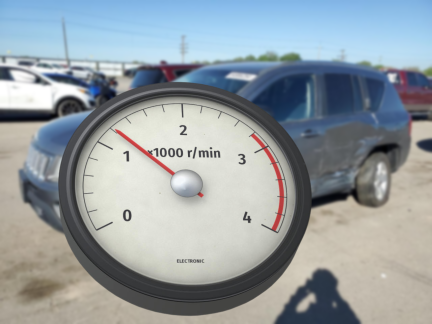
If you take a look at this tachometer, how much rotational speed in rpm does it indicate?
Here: 1200 rpm
